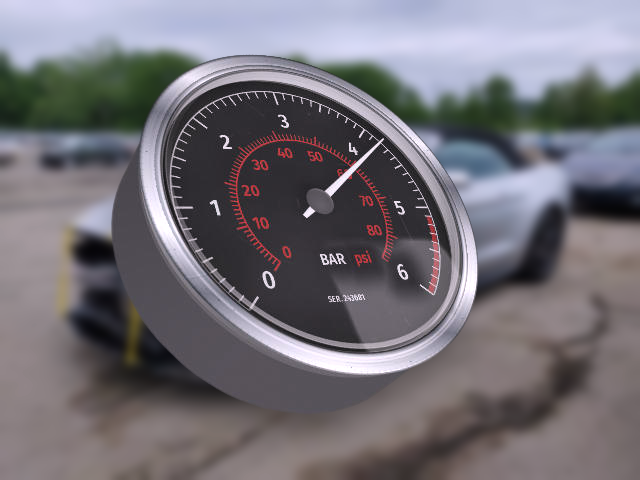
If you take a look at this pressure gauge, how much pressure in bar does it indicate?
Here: 4.2 bar
